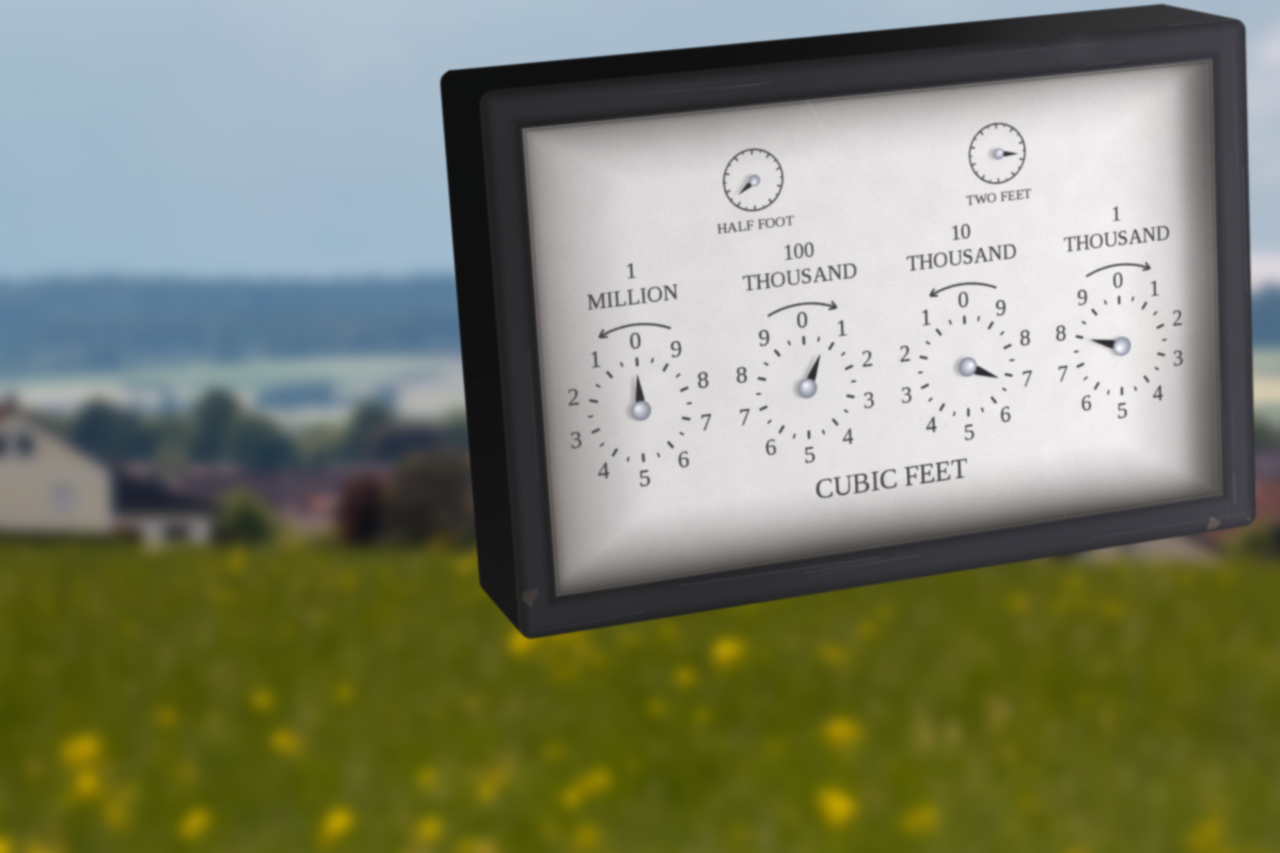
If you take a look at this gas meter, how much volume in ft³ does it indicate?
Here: 6800 ft³
